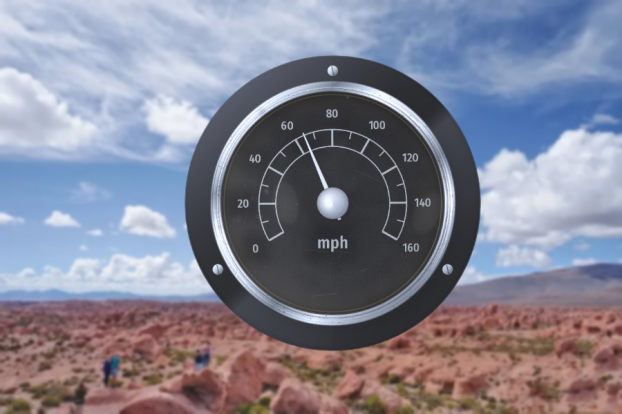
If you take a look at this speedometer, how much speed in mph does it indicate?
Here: 65 mph
